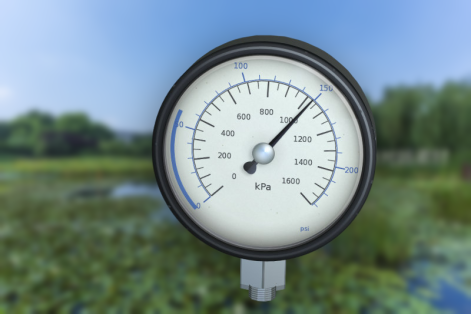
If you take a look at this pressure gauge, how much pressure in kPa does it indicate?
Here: 1025 kPa
